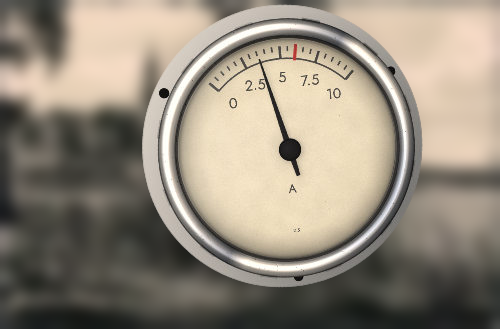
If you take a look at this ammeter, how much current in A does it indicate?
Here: 3.5 A
